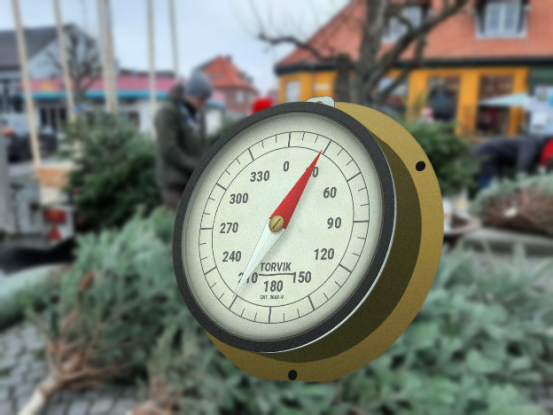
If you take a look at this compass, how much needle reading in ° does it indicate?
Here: 30 °
